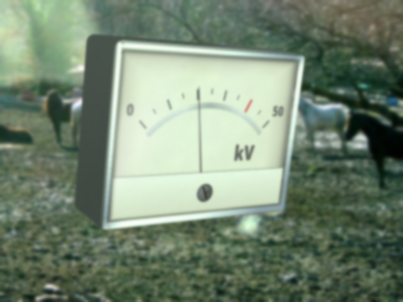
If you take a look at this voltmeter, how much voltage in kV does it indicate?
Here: 20 kV
